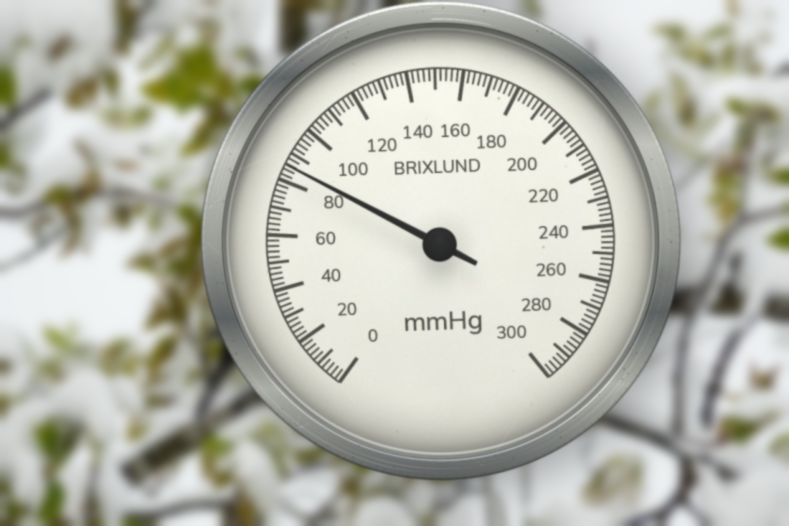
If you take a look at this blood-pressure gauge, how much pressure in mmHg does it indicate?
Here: 86 mmHg
